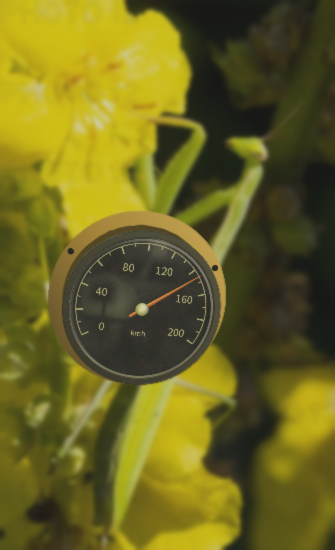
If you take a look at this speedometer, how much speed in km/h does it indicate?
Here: 145 km/h
